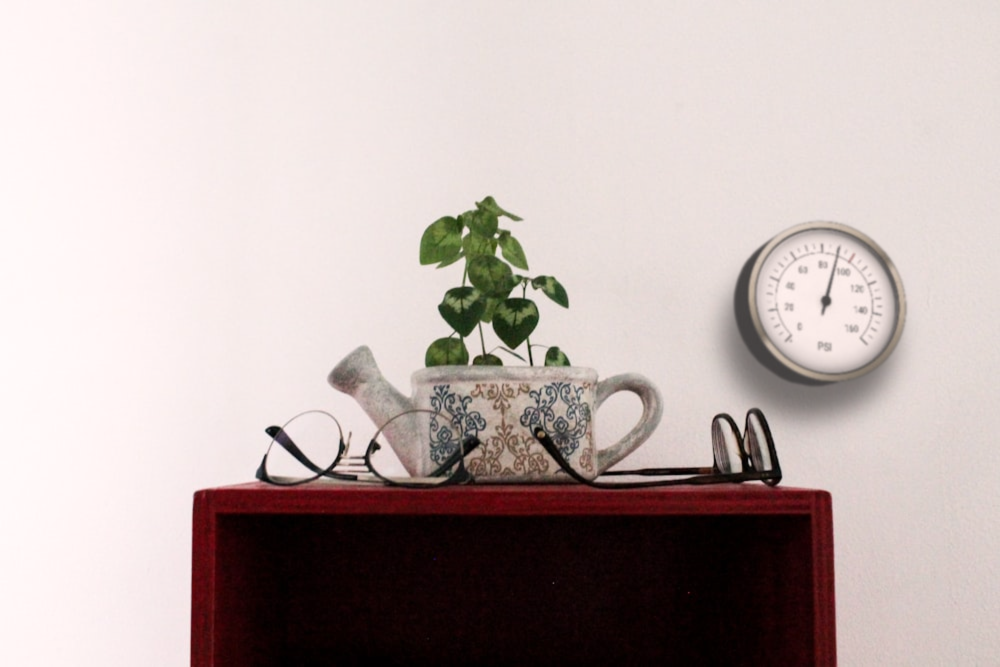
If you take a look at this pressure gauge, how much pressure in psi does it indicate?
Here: 90 psi
